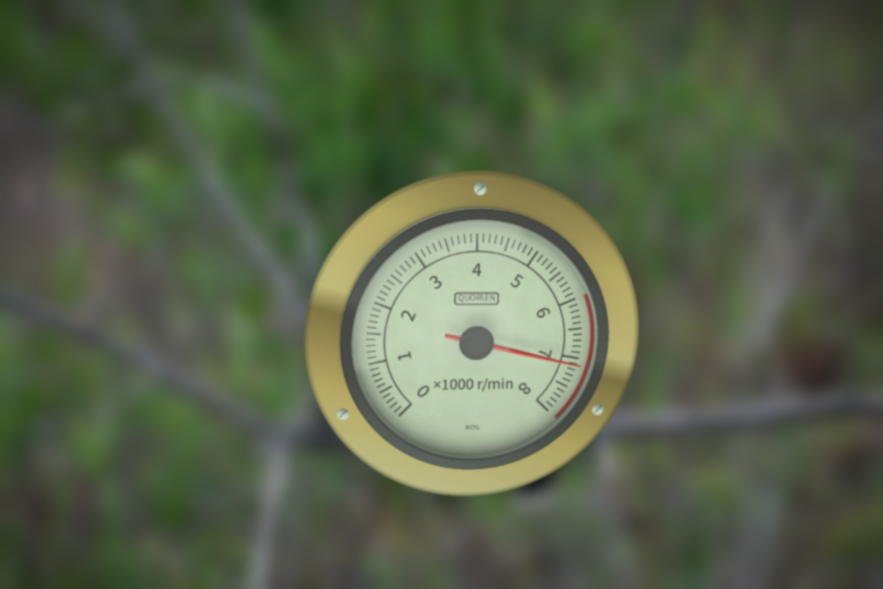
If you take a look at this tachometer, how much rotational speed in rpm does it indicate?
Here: 7100 rpm
